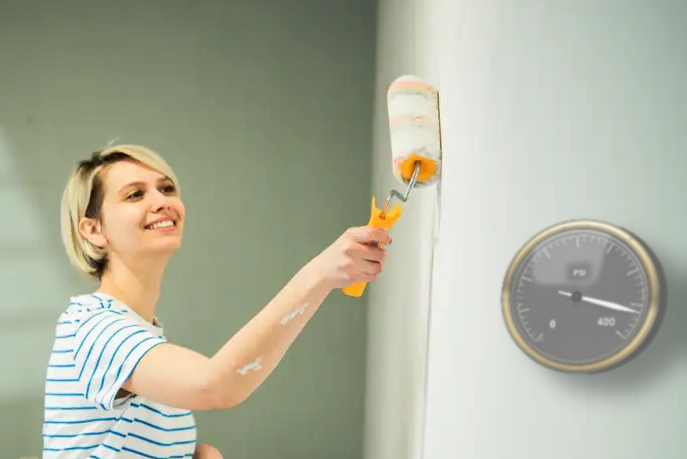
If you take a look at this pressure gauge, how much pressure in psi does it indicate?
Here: 360 psi
